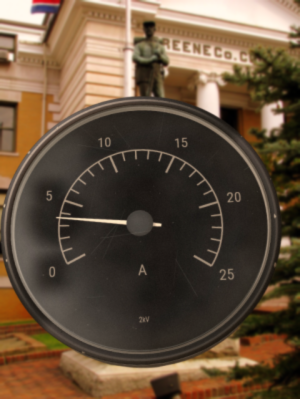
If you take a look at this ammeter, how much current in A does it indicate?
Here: 3.5 A
